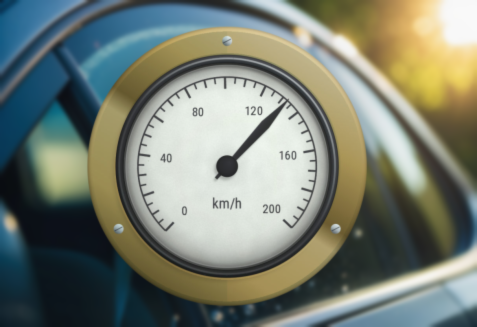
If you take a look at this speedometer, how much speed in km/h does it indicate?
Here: 132.5 km/h
